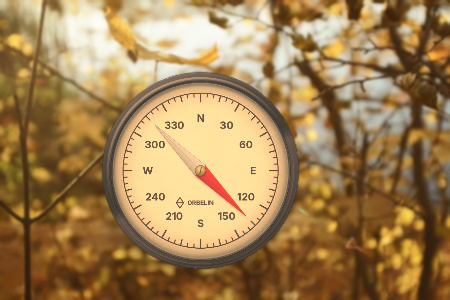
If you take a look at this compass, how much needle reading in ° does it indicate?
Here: 135 °
